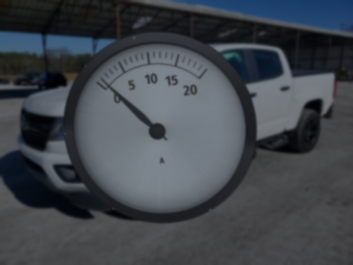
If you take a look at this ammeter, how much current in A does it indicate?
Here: 1 A
